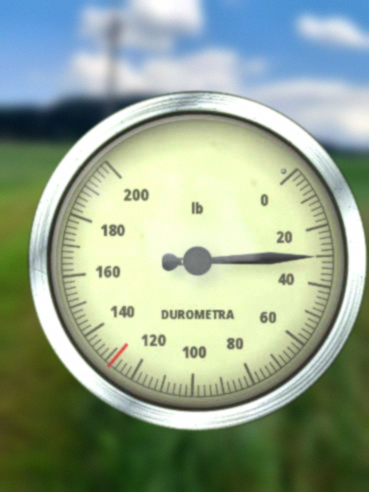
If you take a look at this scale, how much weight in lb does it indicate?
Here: 30 lb
